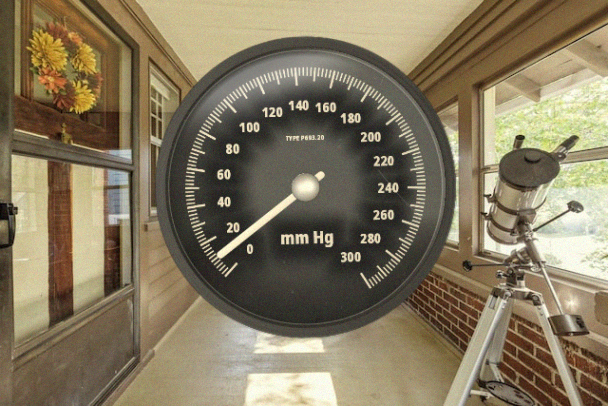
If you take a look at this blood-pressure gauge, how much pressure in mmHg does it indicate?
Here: 10 mmHg
